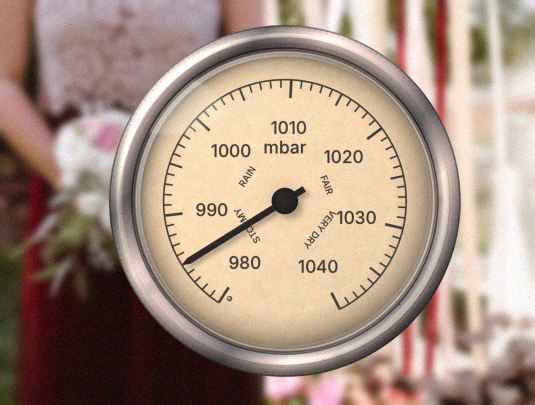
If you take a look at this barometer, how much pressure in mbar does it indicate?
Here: 985 mbar
